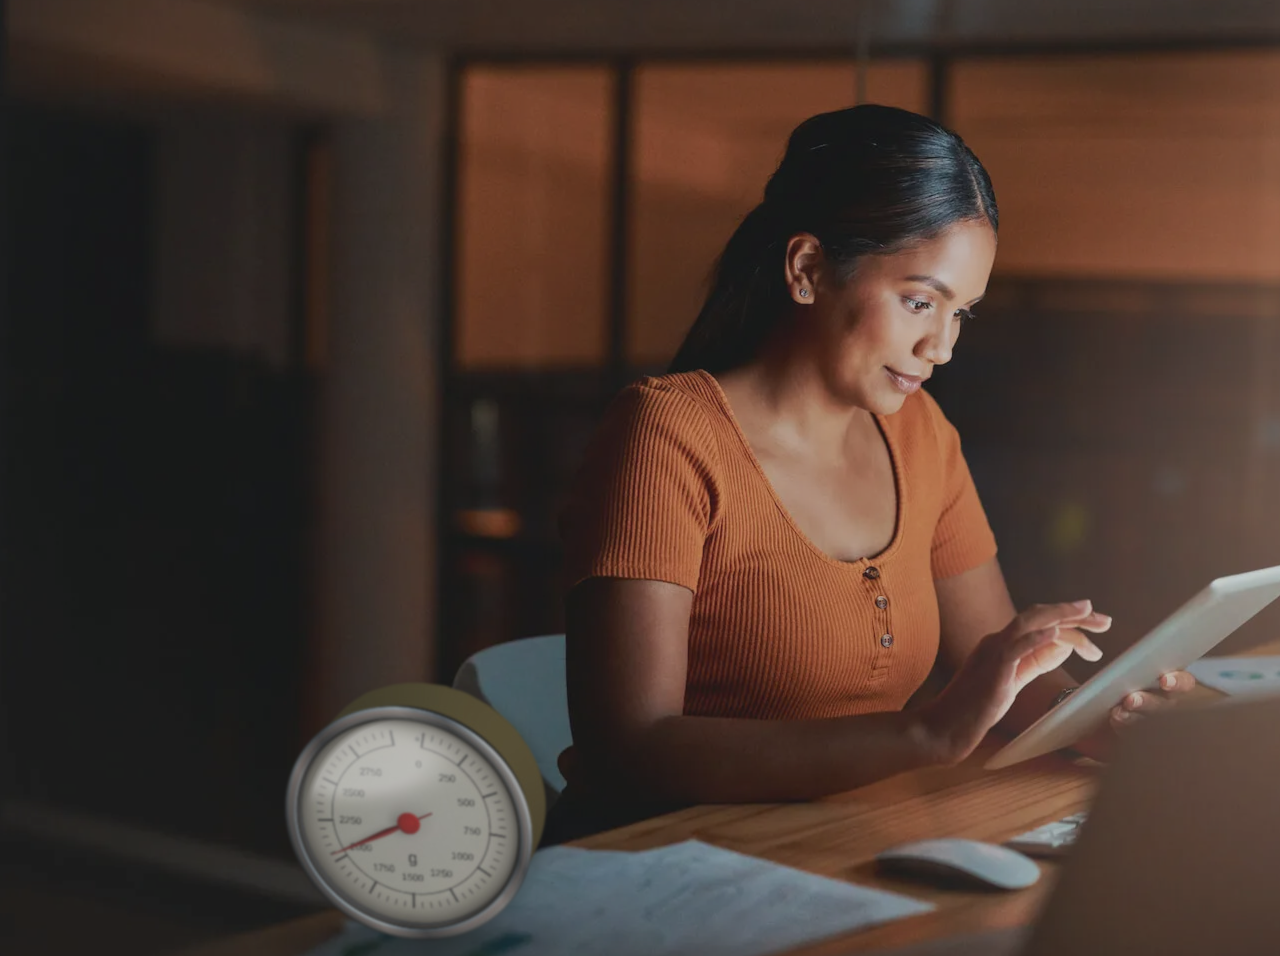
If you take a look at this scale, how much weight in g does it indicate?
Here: 2050 g
